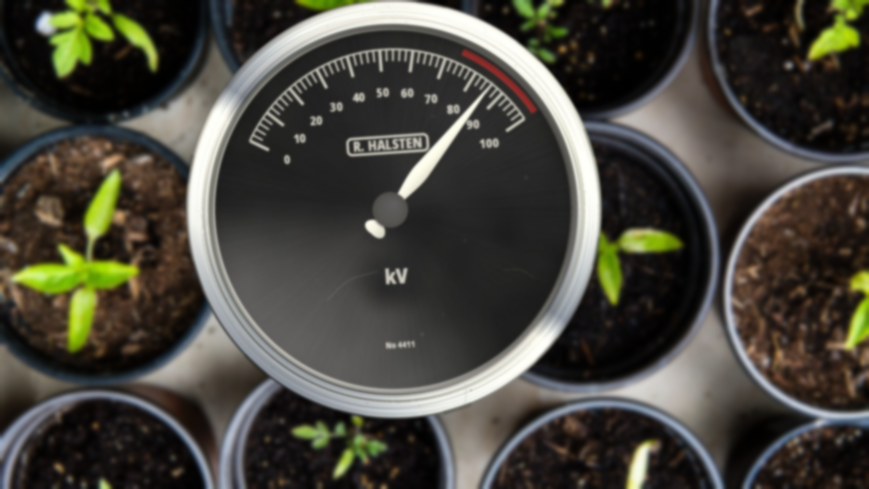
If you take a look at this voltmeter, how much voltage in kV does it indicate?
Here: 86 kV
